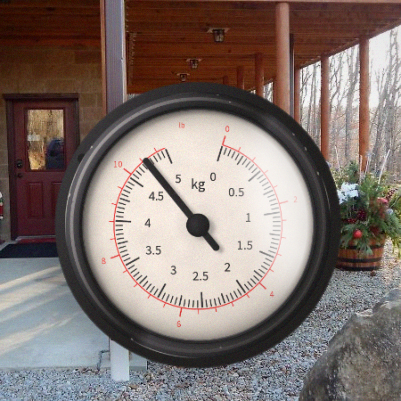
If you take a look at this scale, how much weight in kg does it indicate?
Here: 4.75 kg
